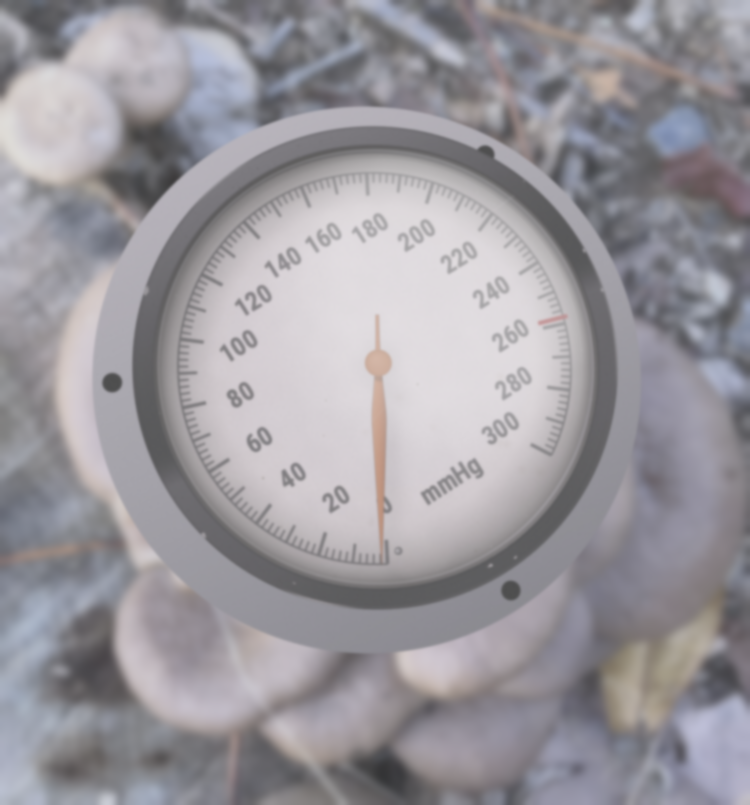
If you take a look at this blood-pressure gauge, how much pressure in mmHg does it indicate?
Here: 2 mmHg
